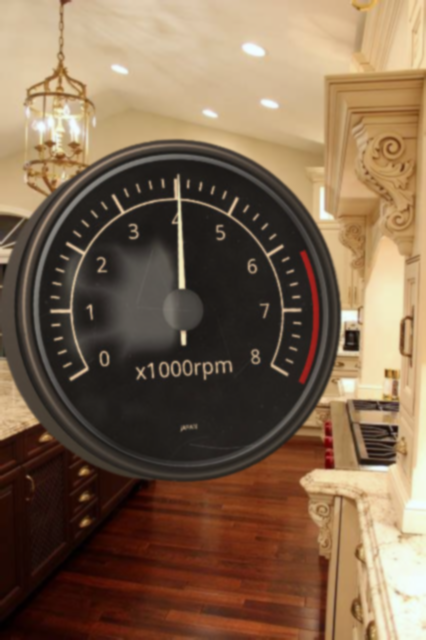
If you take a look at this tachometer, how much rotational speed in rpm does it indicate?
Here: 4000 rpm
